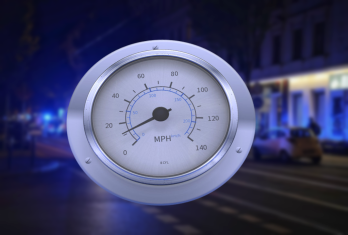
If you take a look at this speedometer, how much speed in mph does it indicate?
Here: 10 mph
